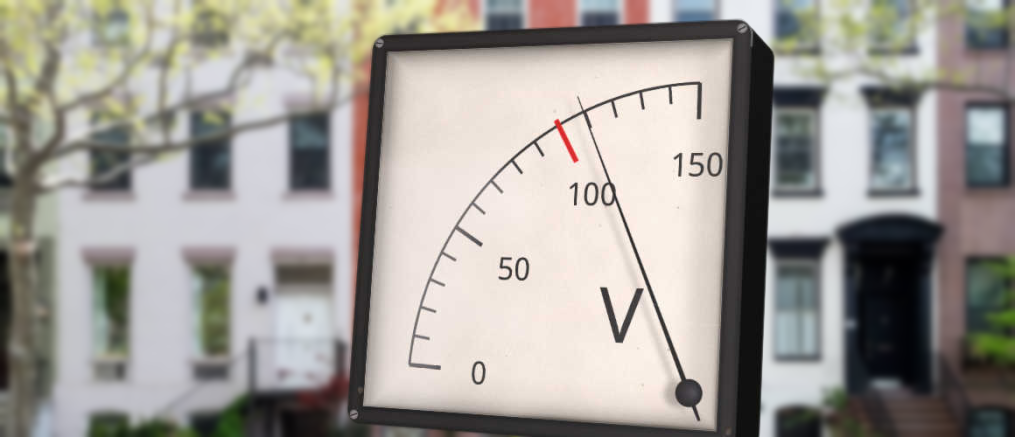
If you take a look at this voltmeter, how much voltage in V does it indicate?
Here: 110 V
